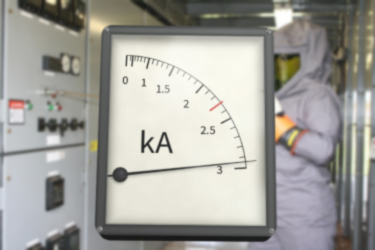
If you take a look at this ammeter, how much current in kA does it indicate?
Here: 2.95 kA
